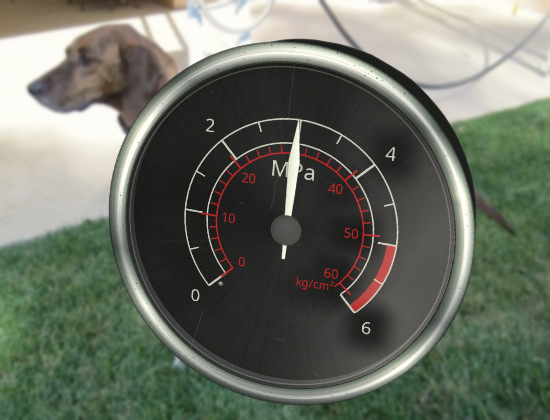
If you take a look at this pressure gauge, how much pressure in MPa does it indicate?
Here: 3 MPa
